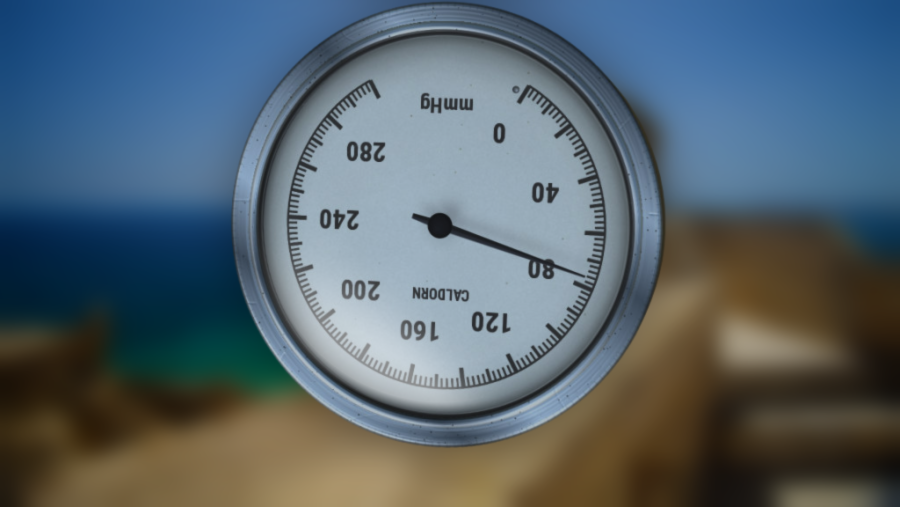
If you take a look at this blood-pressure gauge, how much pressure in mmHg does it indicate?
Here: 76 mmHg
